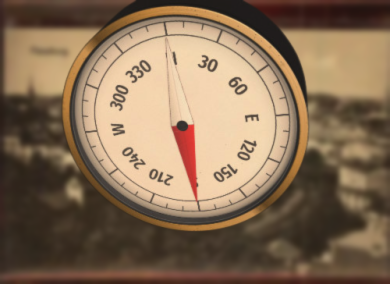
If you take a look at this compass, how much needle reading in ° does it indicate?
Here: 180 °
